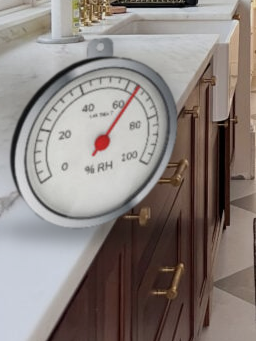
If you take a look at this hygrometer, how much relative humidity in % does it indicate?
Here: 64 %
